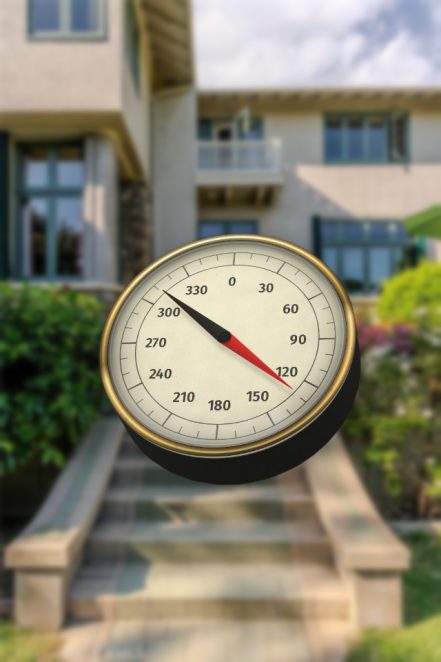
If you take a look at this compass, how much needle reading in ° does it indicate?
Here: 130 °
